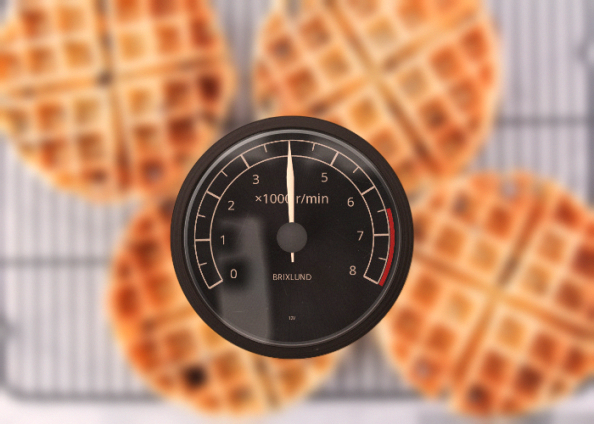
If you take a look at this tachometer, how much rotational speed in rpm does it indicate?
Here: 4000 rpm
